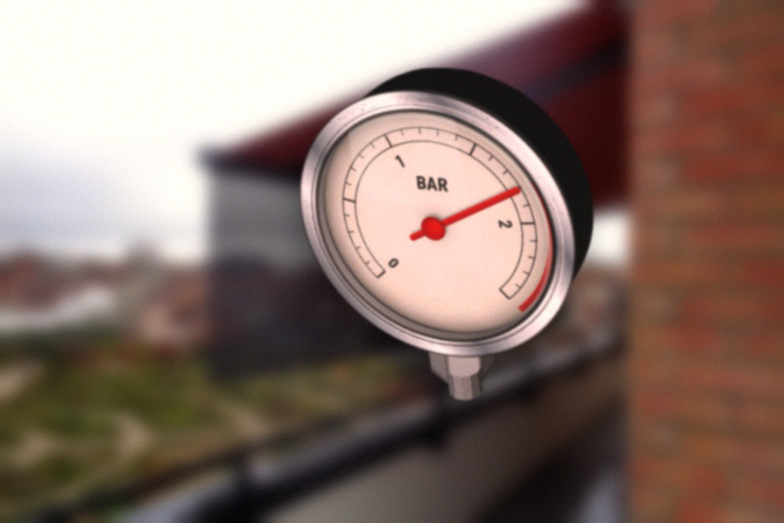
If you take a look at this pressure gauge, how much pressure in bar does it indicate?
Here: 1.8 bar
